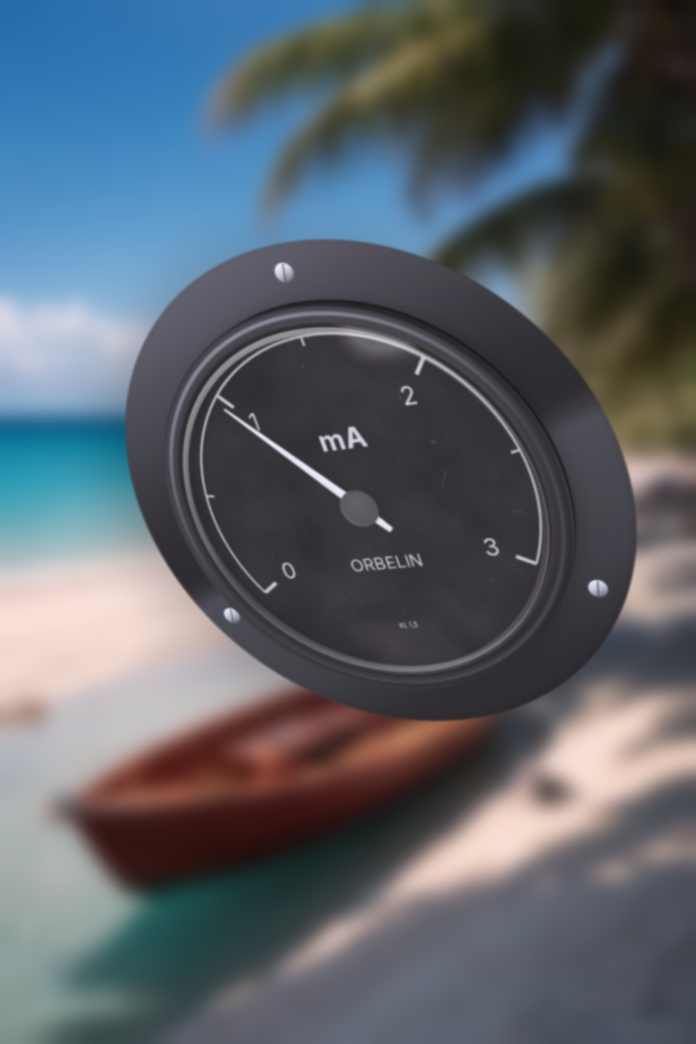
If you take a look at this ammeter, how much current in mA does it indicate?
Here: 1 mA
